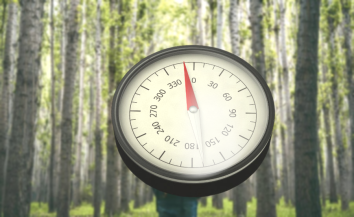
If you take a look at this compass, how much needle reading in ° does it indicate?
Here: 350 °
